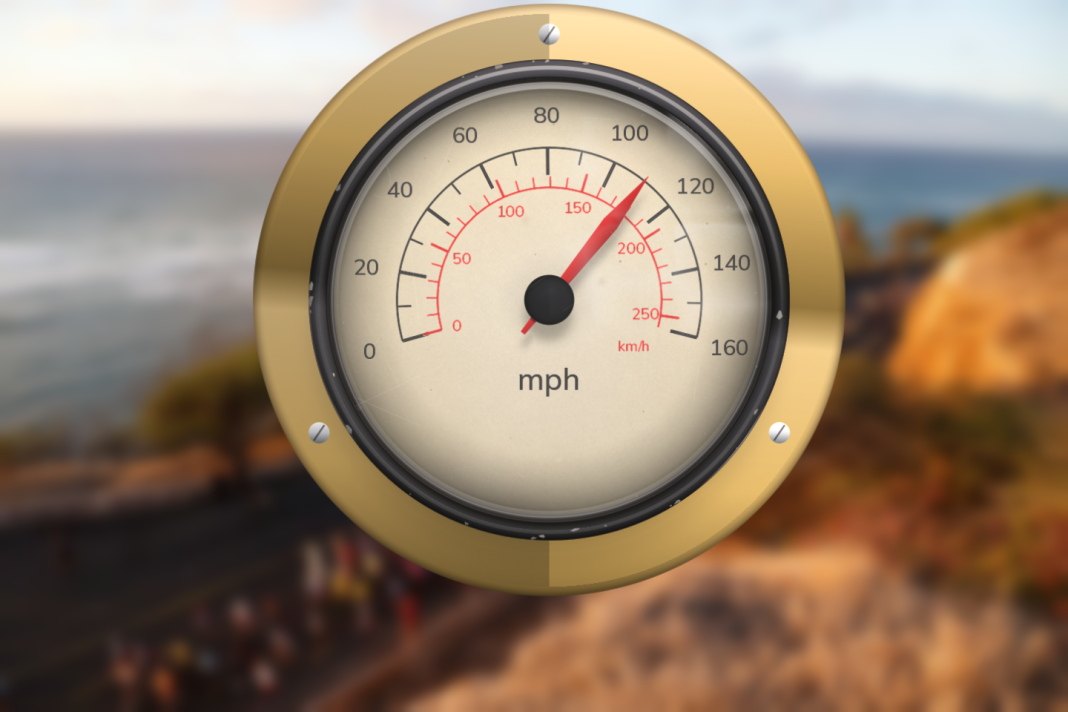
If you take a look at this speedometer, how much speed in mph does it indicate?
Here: 110 mph
